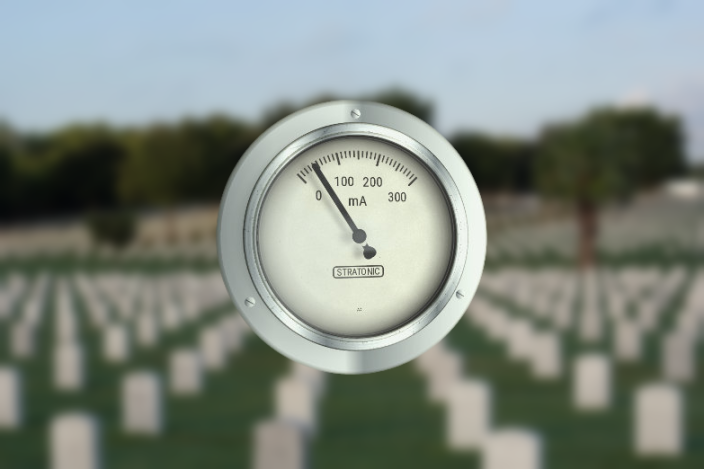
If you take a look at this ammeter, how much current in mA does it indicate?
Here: 40 mA
